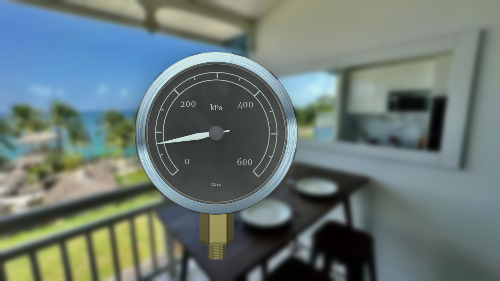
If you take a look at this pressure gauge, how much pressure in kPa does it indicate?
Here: 75 kPa
